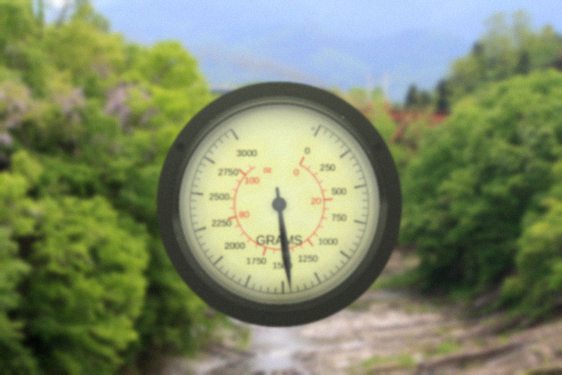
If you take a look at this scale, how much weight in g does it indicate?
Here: 1450 g
